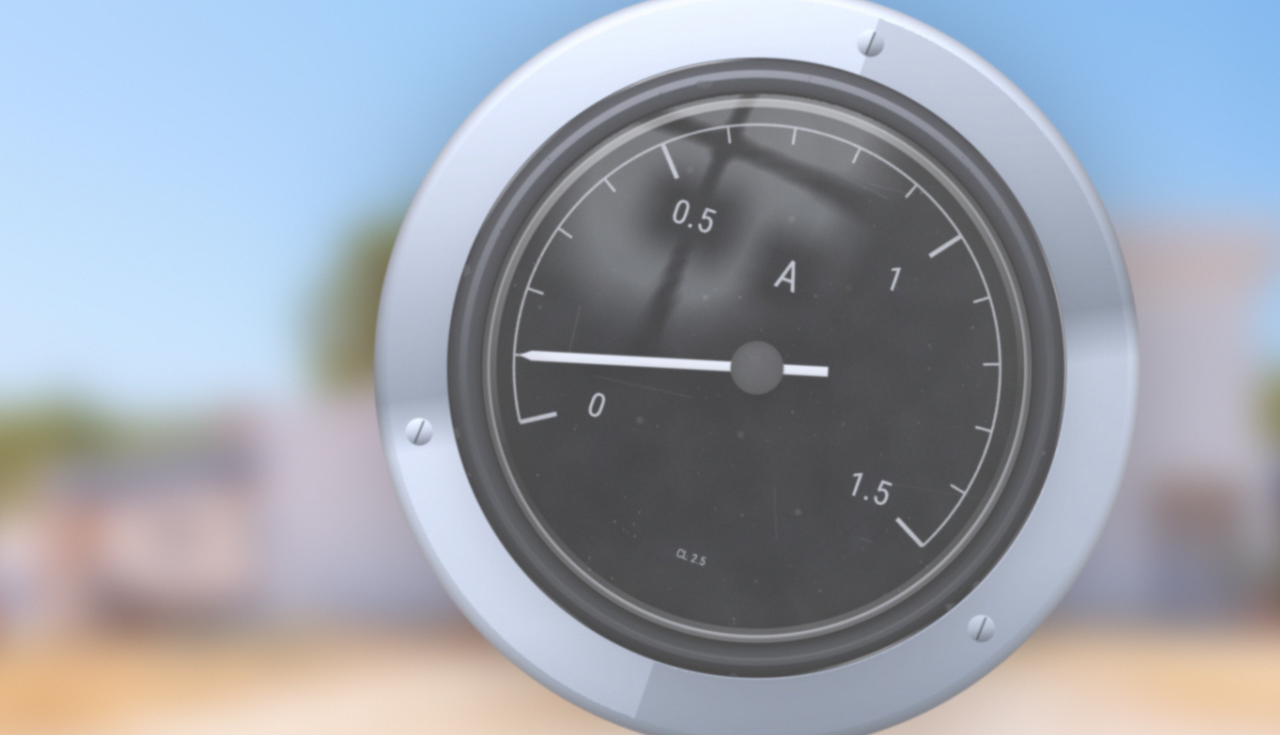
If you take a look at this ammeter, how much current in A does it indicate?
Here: 0.1 A
